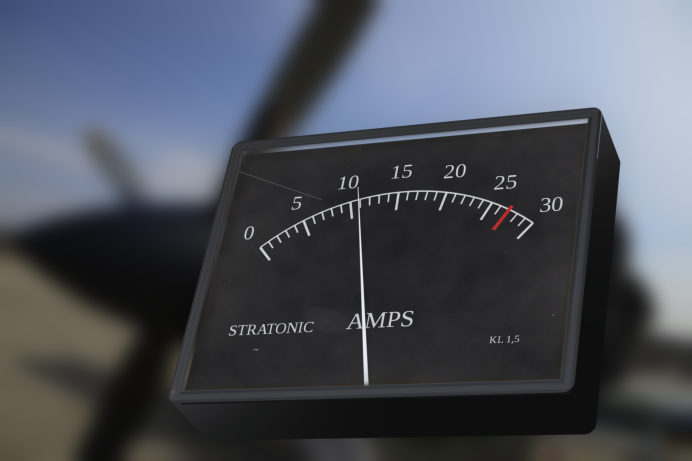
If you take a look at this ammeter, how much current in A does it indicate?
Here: 11 A
